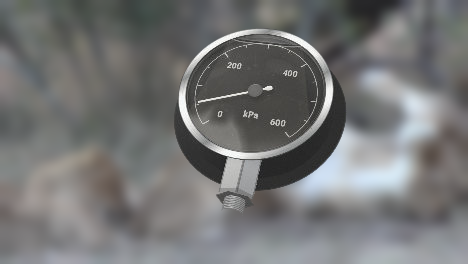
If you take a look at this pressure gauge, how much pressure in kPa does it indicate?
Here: 50 kPa
